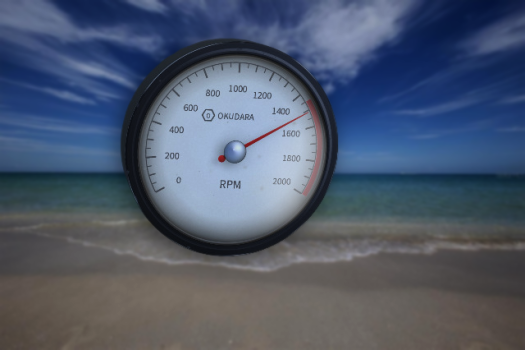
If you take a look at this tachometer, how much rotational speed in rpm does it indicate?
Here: 1500 rpm
